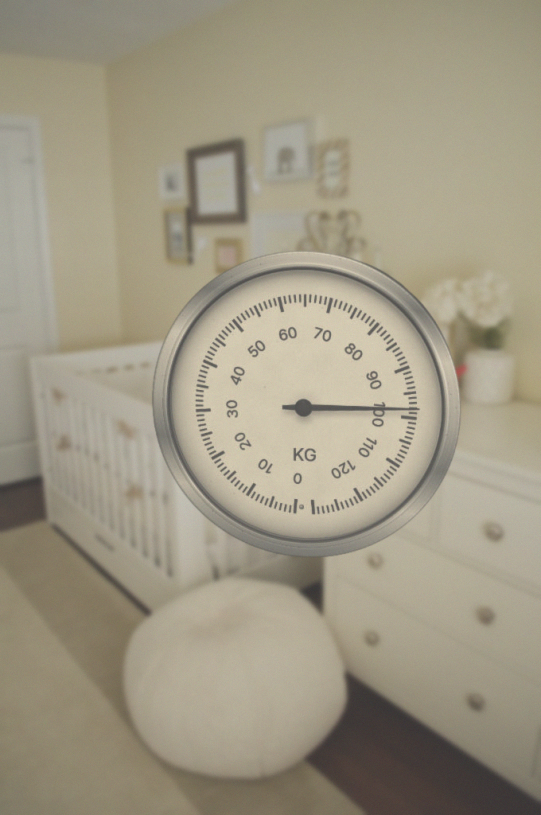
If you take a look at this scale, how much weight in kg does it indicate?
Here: 98 kg
